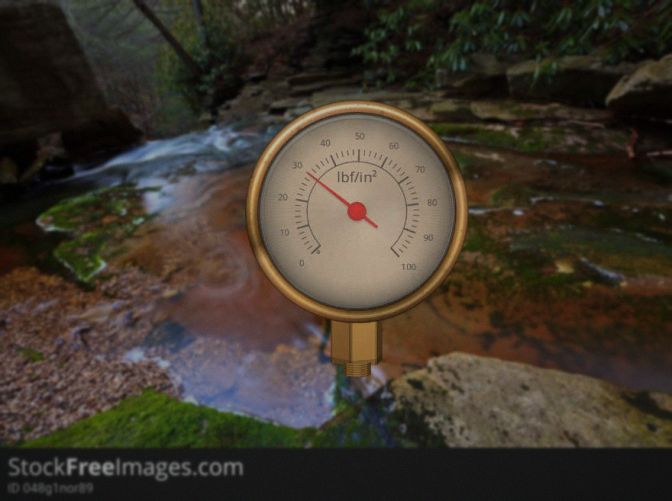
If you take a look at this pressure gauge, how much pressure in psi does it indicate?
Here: 30 psi
